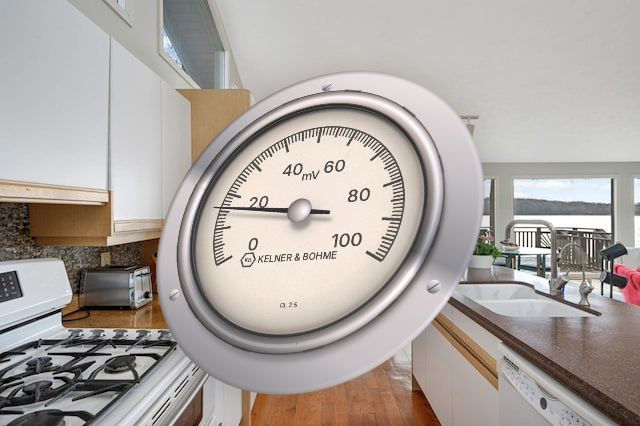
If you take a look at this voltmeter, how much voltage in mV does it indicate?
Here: 15 mV
